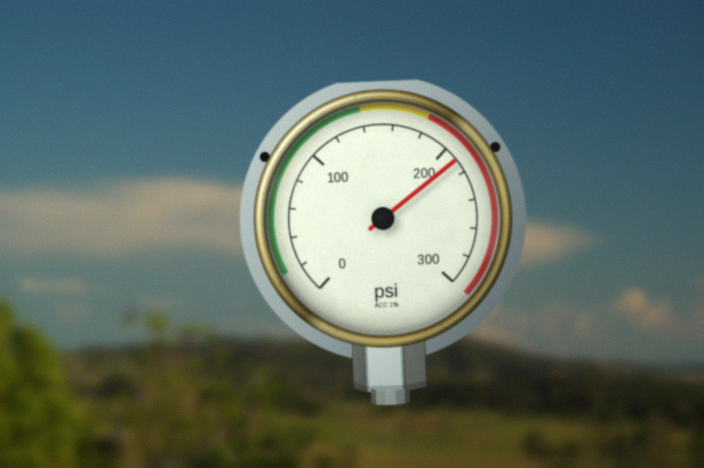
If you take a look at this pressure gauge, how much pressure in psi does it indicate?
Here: 210 psi
